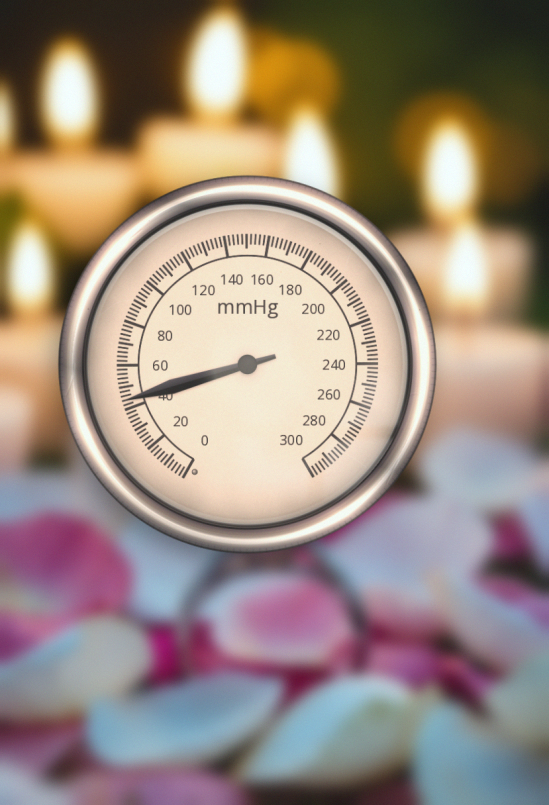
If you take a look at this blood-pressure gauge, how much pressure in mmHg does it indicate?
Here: 44 mmHg
